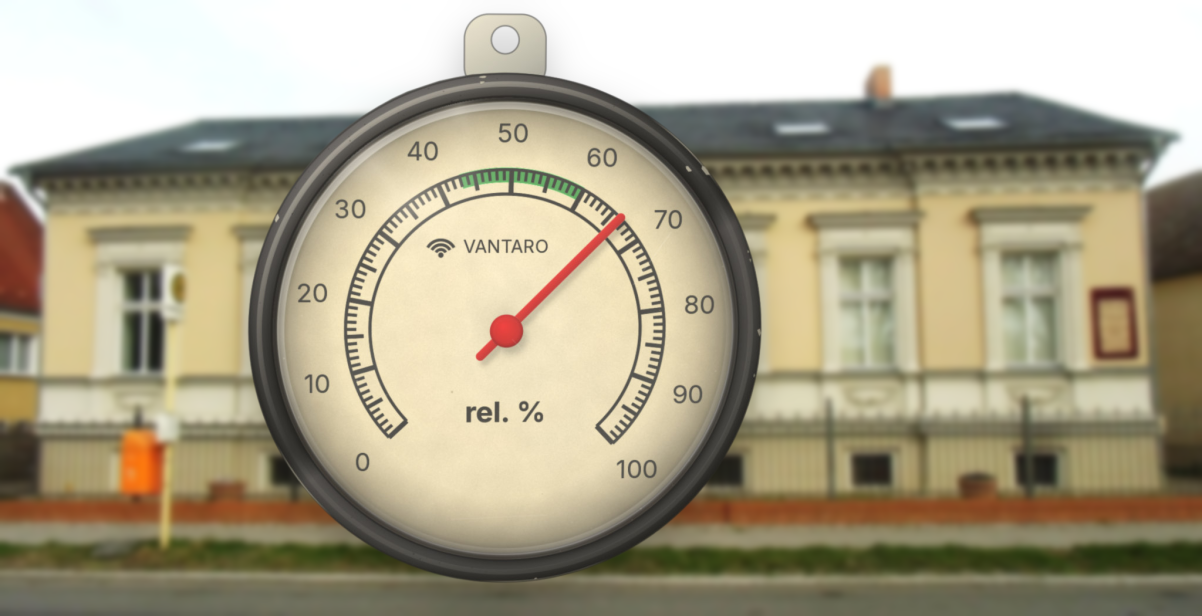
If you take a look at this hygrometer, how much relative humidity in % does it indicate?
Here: 66 %
